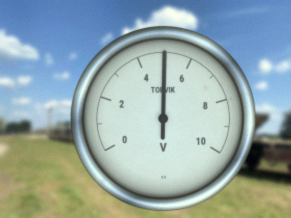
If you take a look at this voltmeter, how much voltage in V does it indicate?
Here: 5 V
